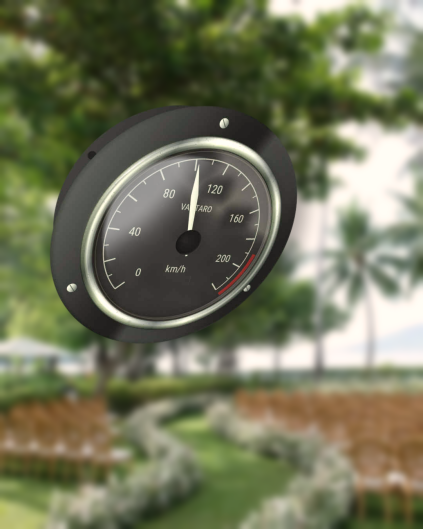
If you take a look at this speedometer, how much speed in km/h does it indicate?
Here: 100 km/h
